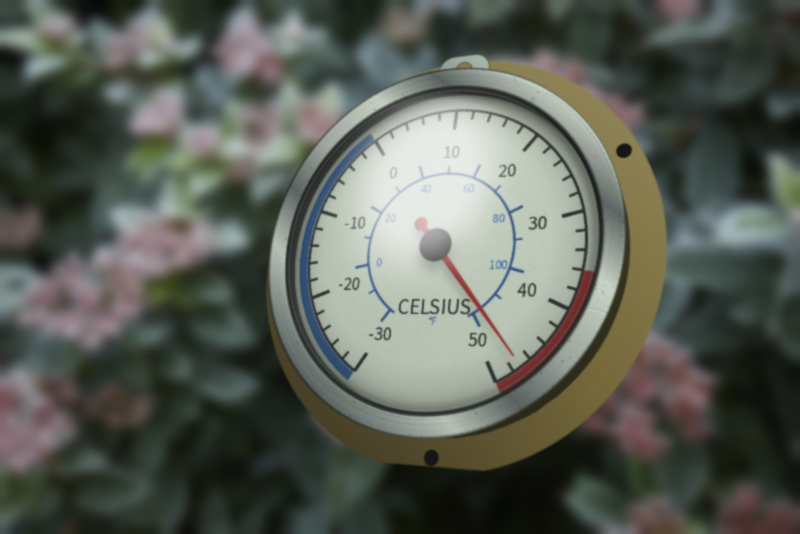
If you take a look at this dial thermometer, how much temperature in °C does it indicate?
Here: 47 °C
